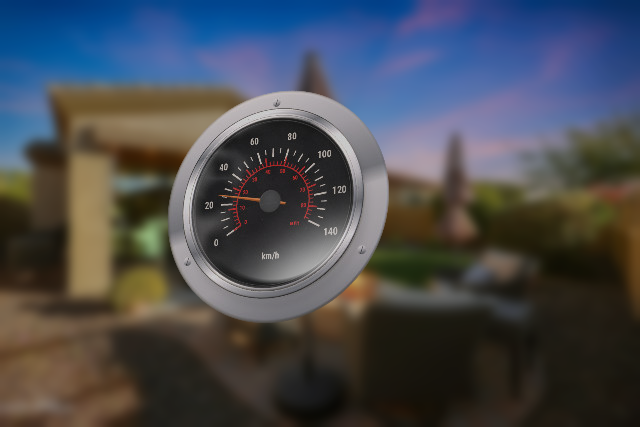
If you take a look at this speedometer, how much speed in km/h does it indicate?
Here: 25 km/h
